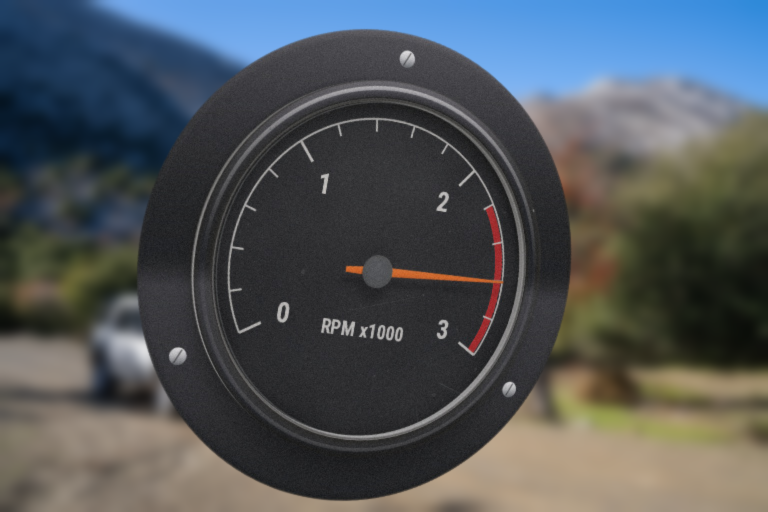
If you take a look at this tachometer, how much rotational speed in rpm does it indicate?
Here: 2600 rpm
